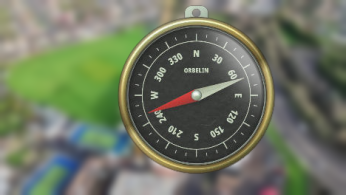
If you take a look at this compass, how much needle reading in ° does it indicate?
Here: 250 °
